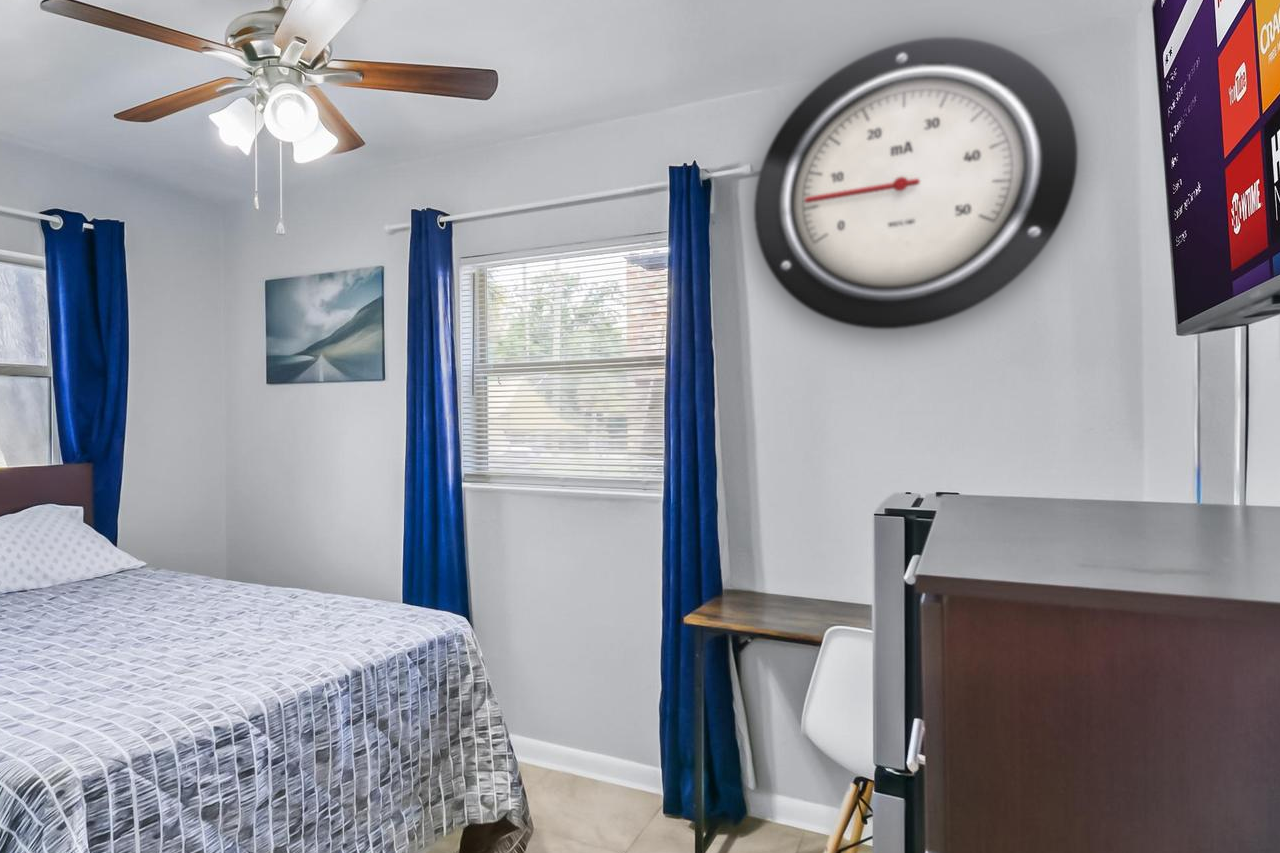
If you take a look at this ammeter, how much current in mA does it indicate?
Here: 6 mA
